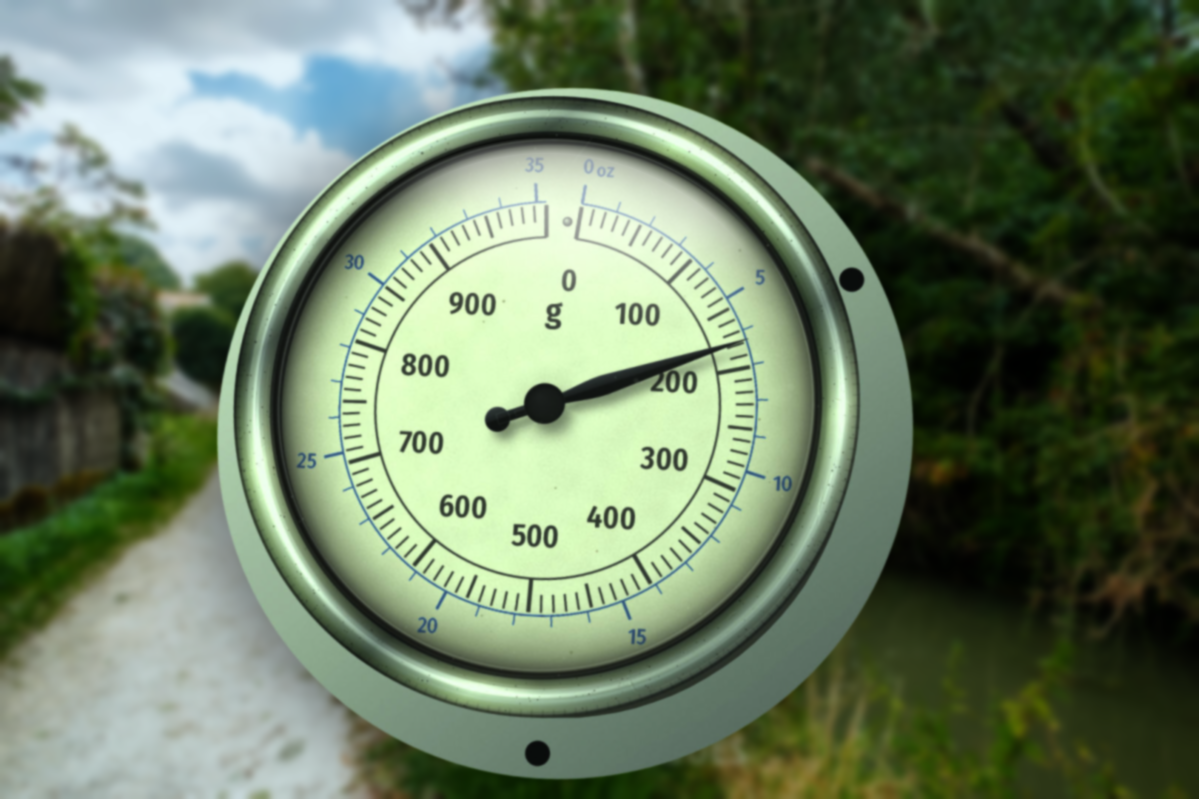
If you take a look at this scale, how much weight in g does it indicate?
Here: 180 g
